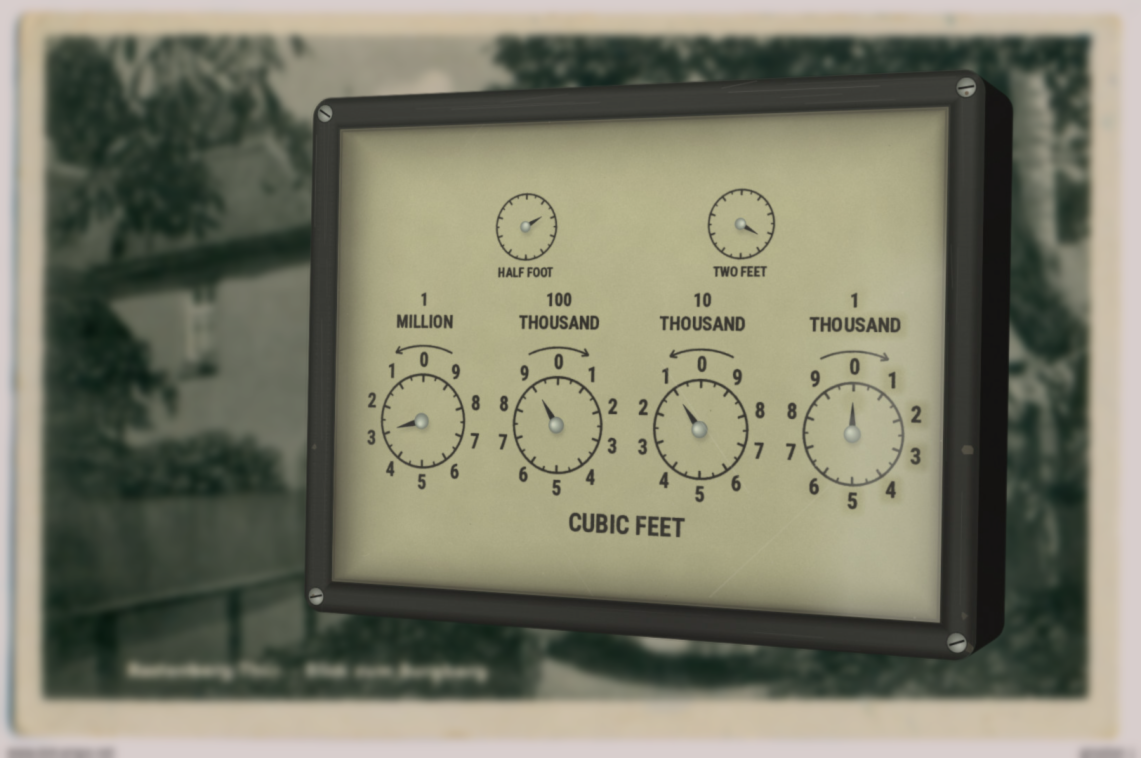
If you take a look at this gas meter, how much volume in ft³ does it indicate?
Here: 291000 ft³
